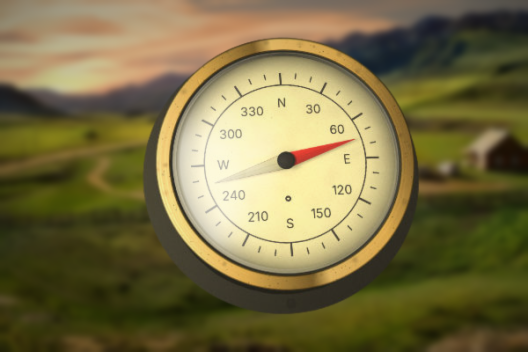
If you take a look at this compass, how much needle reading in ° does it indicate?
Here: 75 °
